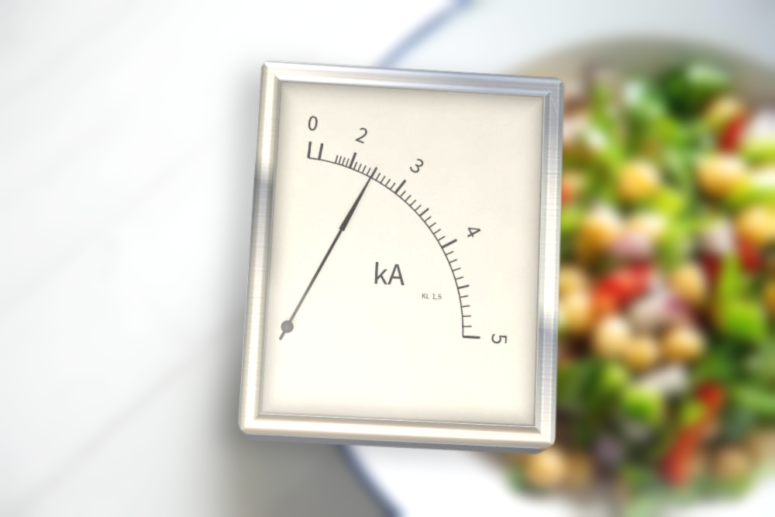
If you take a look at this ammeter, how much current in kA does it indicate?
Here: 2.5 kA
